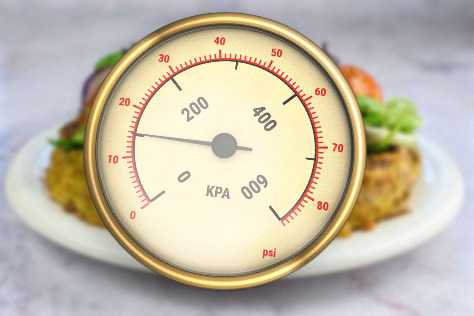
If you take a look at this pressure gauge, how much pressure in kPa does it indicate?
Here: 100 kPa
